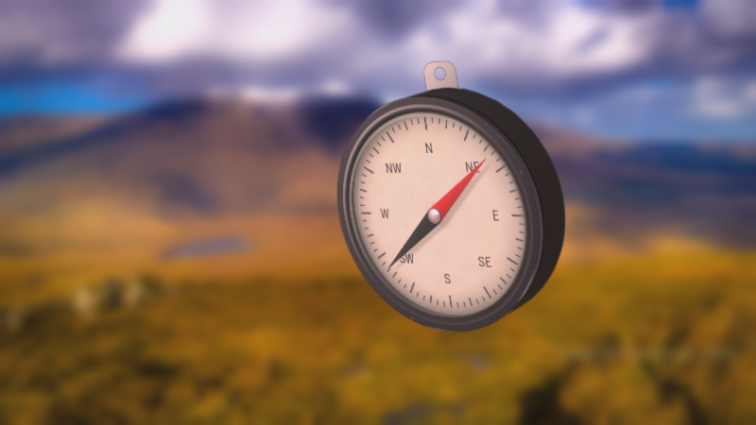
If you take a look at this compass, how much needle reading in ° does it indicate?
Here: 50 °
